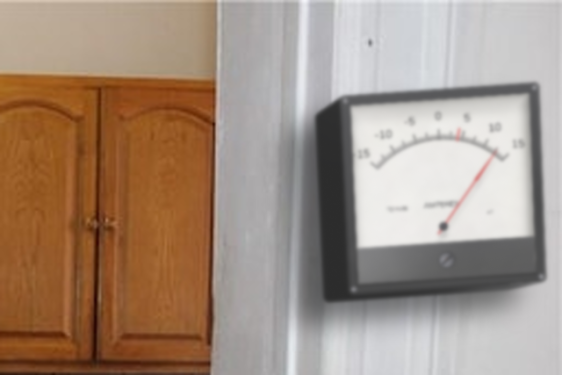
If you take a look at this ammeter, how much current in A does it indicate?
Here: 12.5 A
